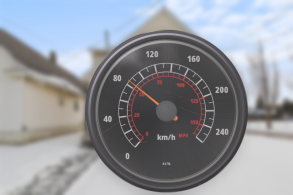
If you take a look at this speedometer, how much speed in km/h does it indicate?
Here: 85 km/h
